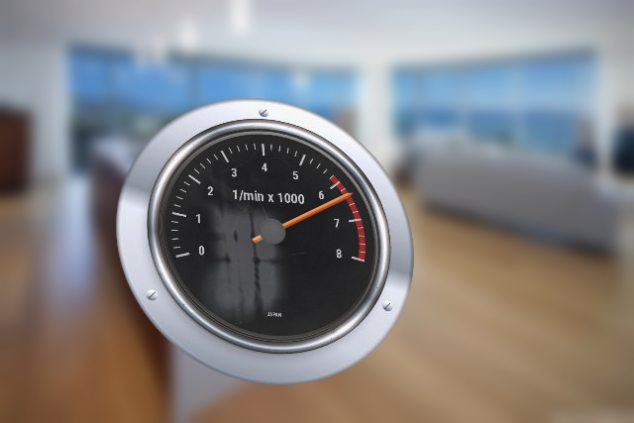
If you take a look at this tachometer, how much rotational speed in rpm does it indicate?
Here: 6400 rpm
